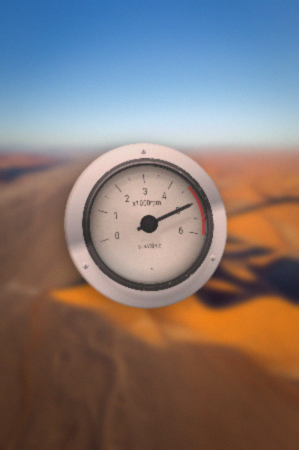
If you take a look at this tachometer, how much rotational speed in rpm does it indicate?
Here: 5000 rpm
